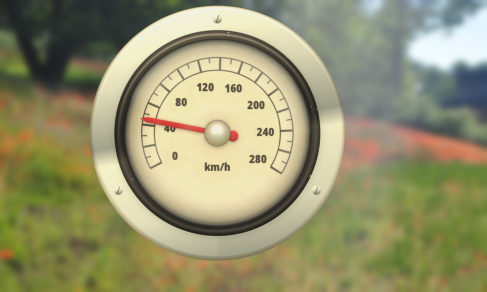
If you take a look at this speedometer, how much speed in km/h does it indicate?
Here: 45 km/h
